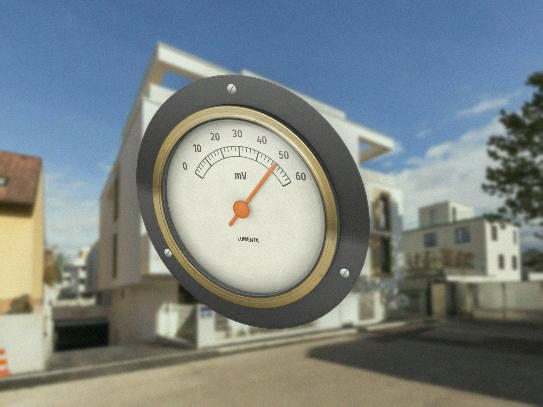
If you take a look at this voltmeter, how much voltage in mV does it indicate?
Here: 50 mV
